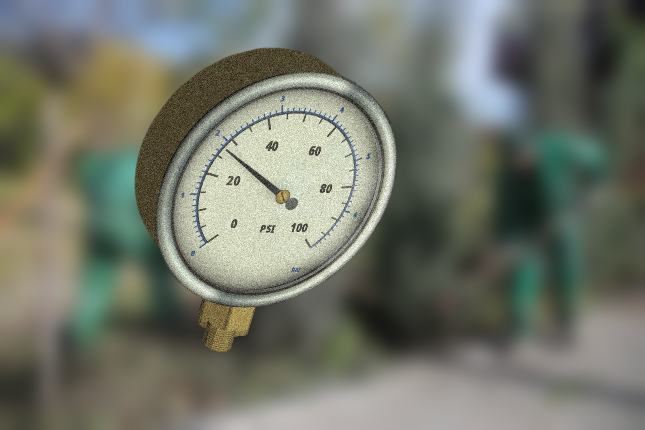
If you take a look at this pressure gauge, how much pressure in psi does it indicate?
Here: 27.5 psi
